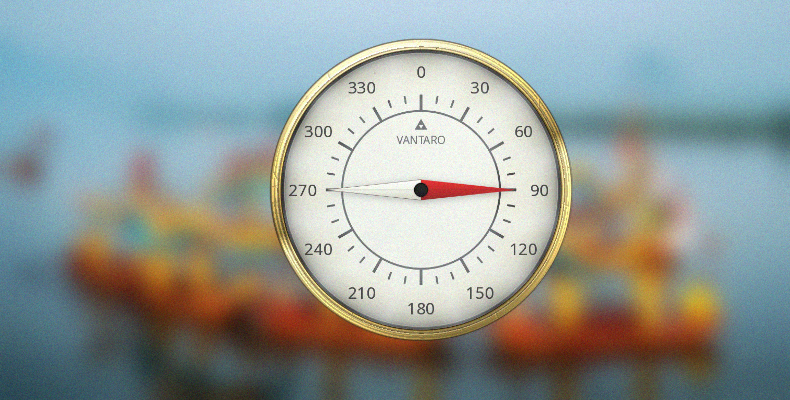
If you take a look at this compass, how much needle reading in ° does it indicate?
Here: 90 °
